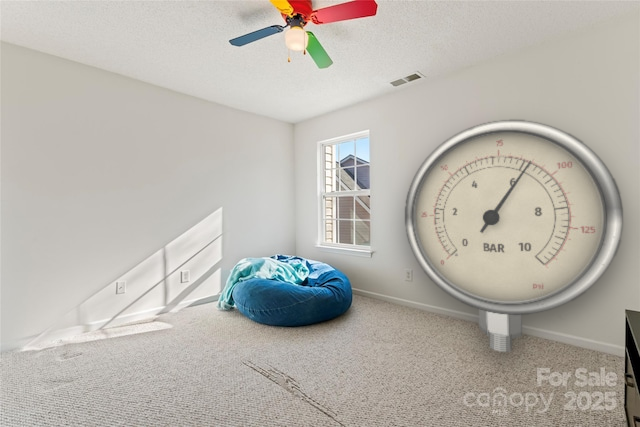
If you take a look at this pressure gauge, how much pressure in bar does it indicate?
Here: 6.2 bar
